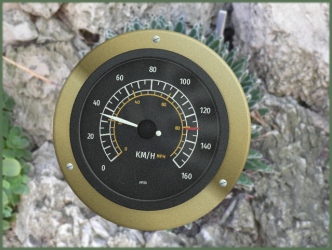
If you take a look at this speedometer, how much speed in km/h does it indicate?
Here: 35 km/h
